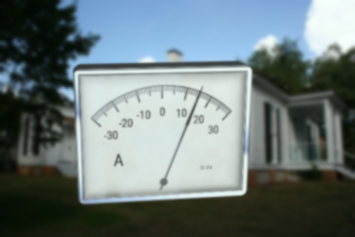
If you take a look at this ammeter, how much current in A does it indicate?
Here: 15 A
